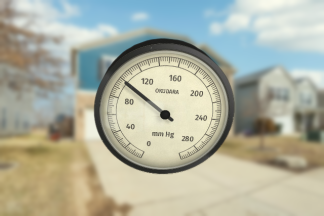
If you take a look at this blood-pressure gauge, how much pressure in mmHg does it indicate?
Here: 100 mmHg
